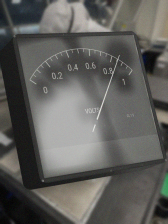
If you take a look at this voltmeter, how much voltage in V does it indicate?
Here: 0.85 V
